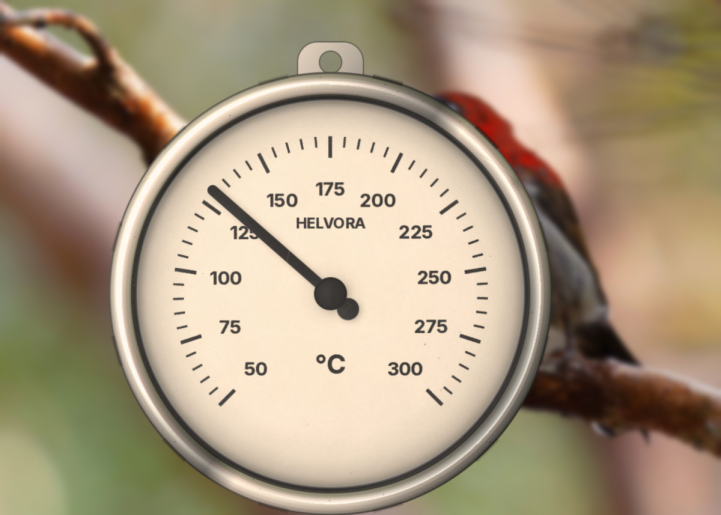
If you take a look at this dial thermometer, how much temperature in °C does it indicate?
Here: 130 °C
